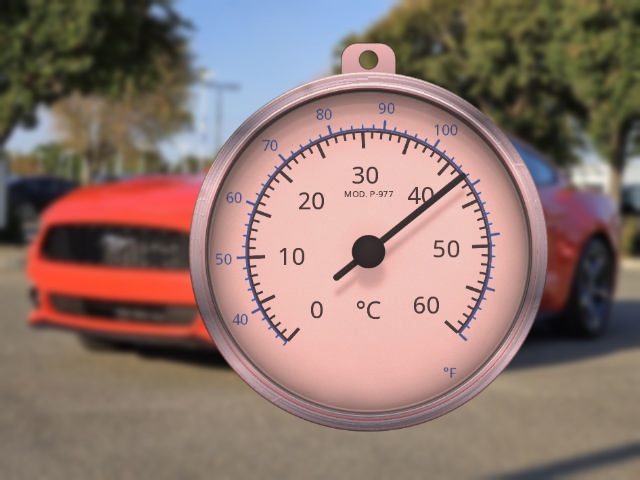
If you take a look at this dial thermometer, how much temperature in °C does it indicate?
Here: 42 °C
